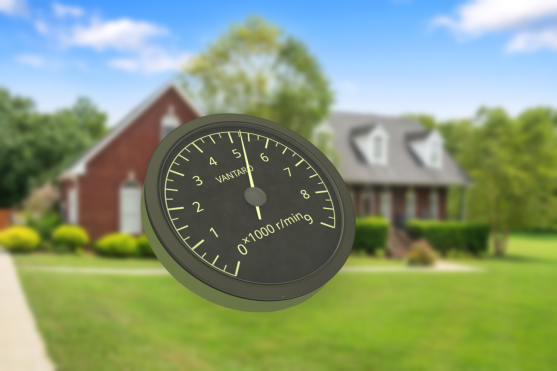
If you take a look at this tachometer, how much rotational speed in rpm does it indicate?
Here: 5250 rpm
